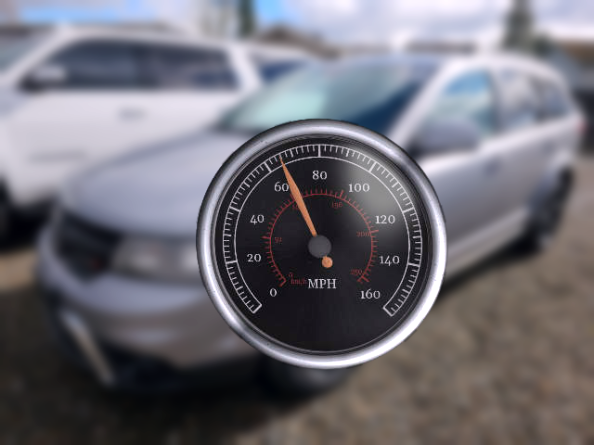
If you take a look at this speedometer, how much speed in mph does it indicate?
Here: 66 mph
